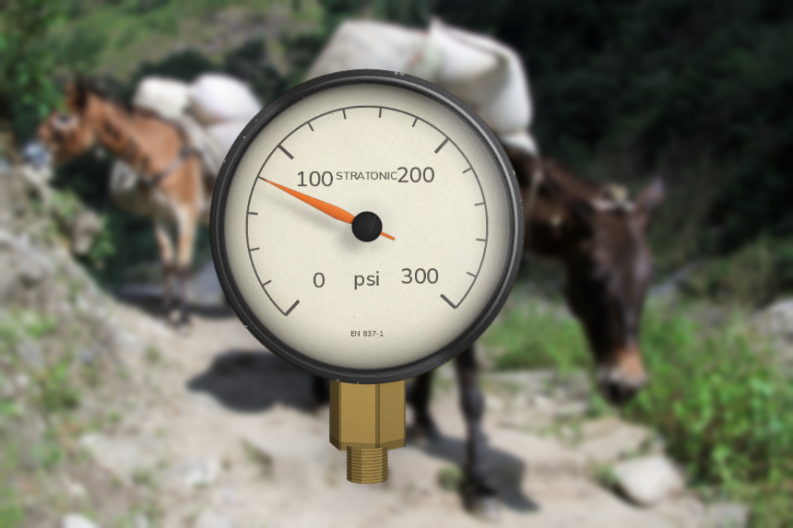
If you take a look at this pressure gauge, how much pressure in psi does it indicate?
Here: 80 psi
